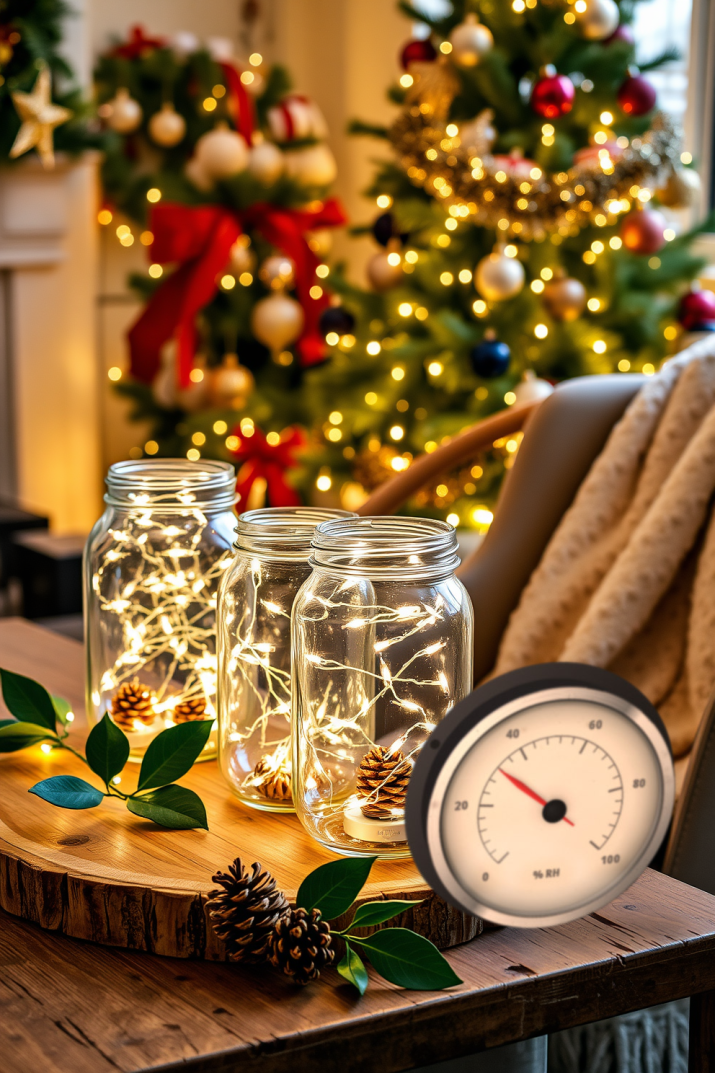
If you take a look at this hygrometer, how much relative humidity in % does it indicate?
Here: 32 %
